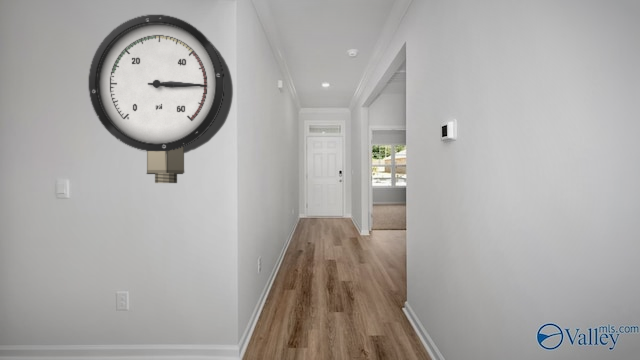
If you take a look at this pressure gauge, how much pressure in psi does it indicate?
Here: 50 psi
